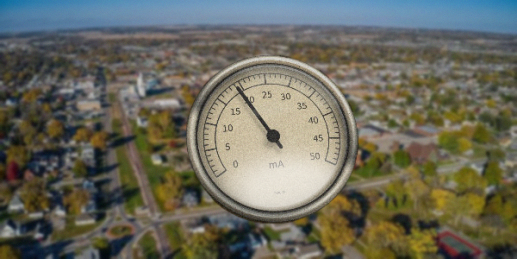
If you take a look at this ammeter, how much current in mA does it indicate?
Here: 19 mA
